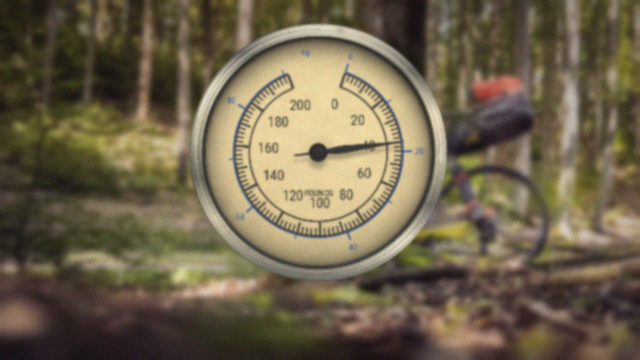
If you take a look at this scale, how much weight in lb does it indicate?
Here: 40 lb
